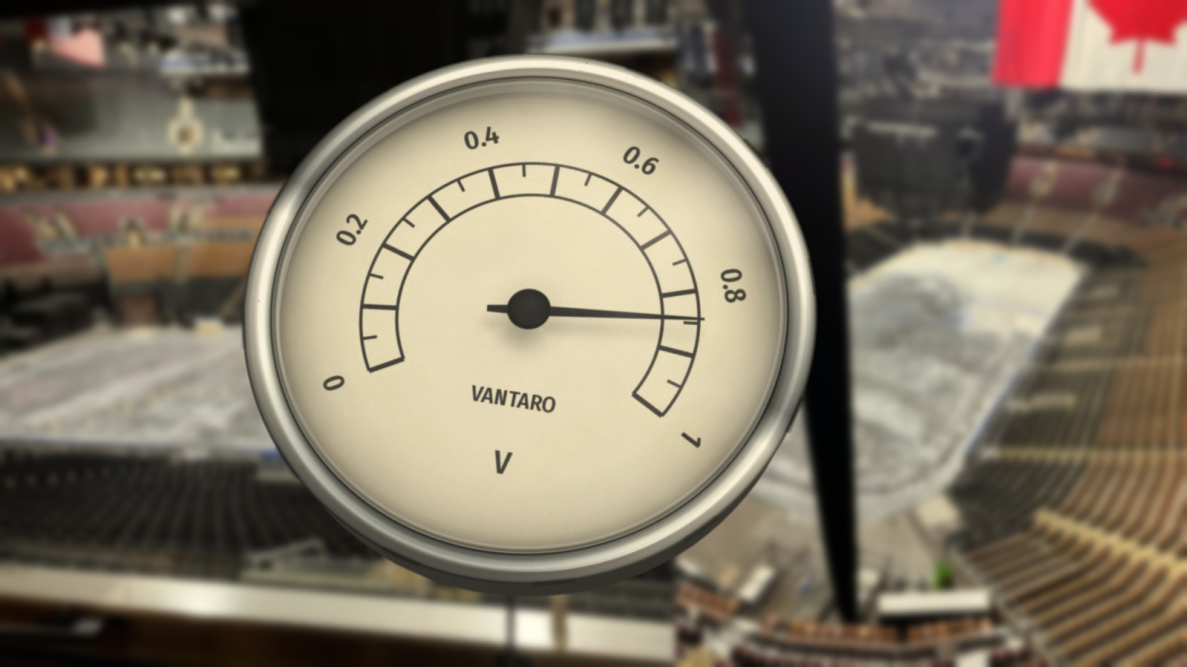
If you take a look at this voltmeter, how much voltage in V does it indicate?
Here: 0.85 V
